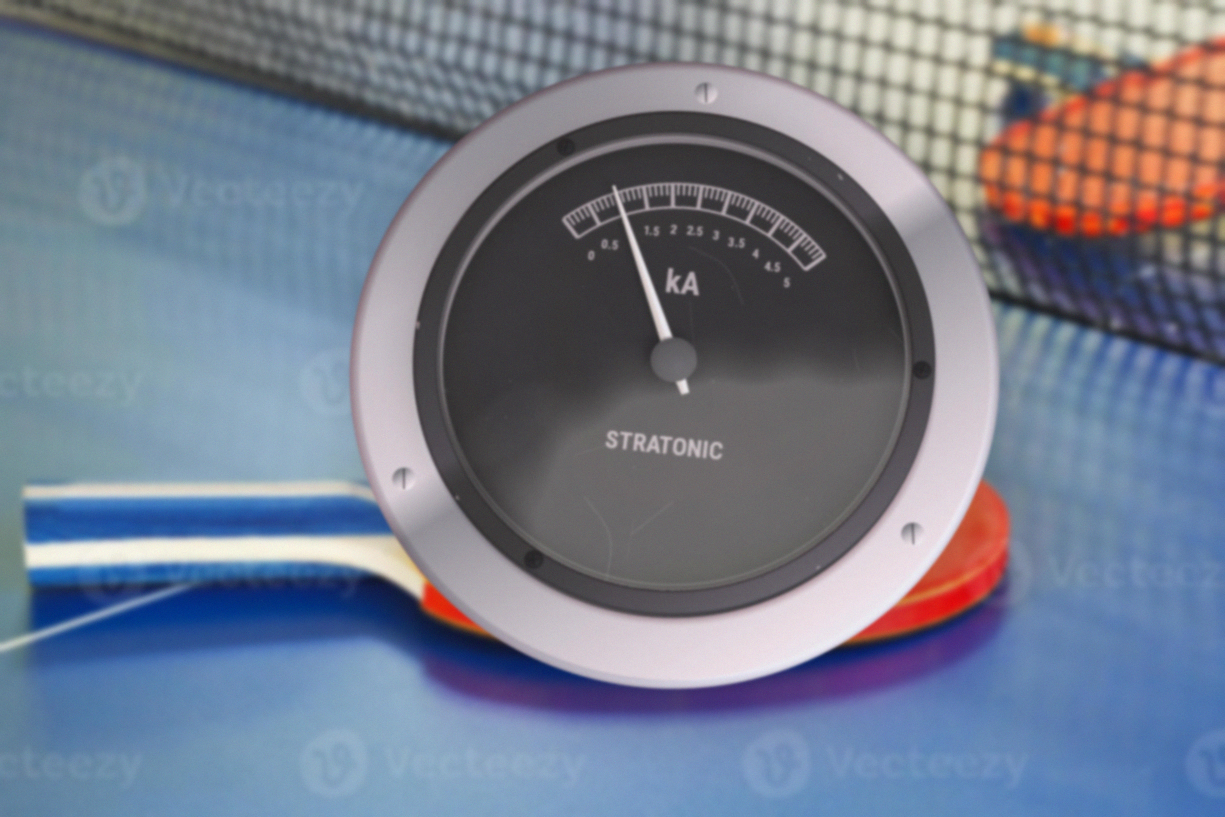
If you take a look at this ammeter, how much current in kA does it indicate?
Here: 1 kA
